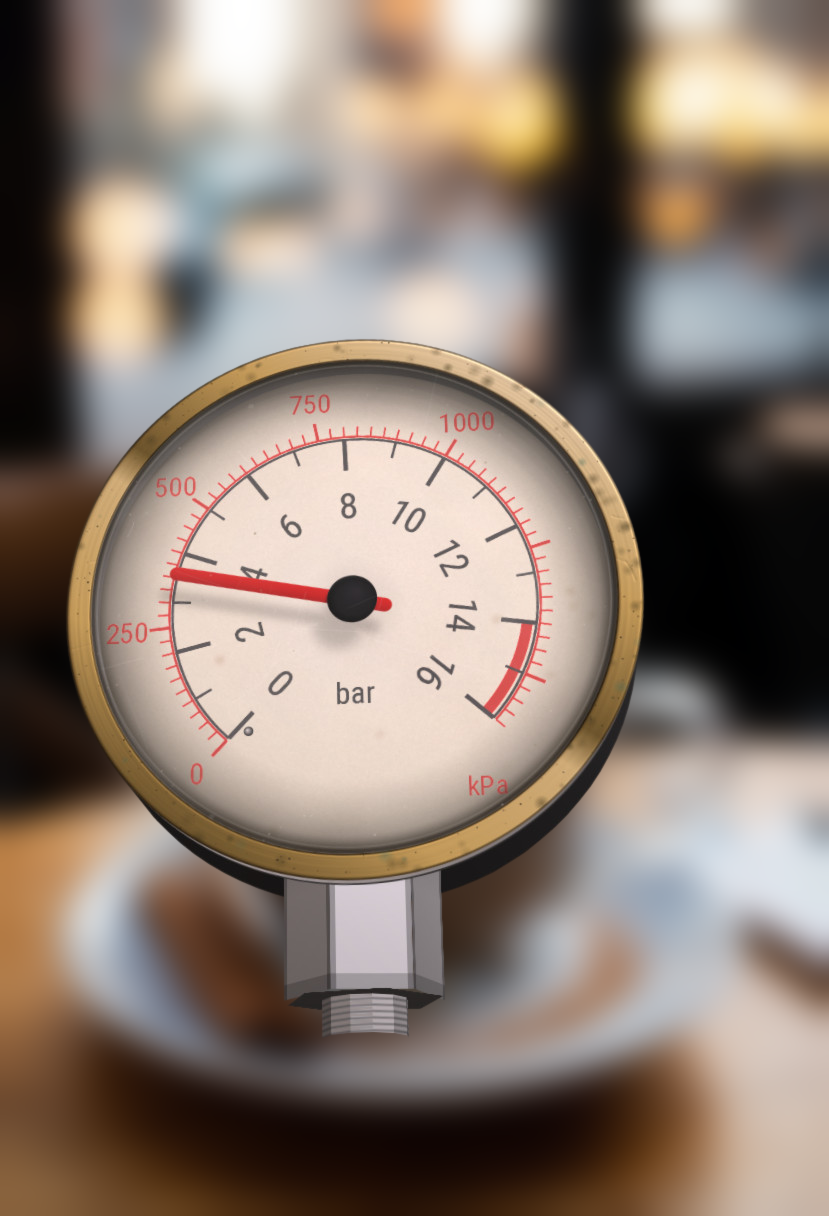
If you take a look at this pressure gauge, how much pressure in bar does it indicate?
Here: 3.5 bar
